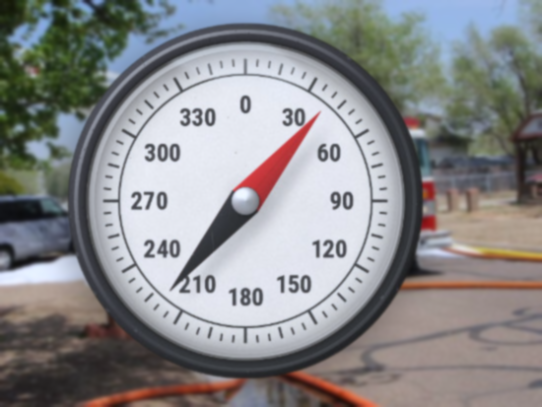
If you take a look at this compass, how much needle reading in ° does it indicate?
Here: 40 °
